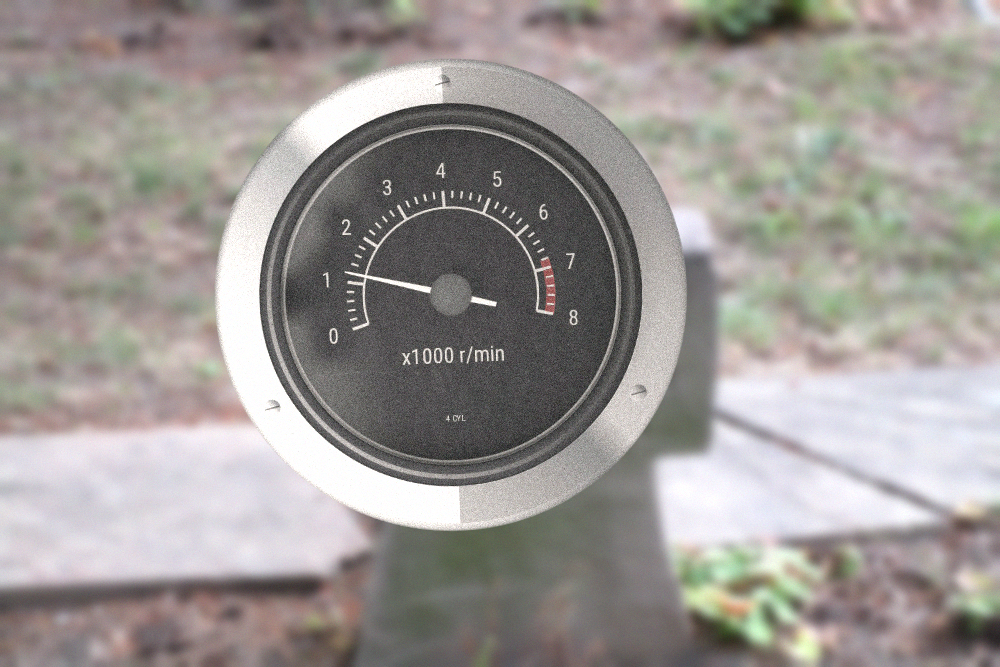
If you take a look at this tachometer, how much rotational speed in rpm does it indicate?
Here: 1200 rpm
